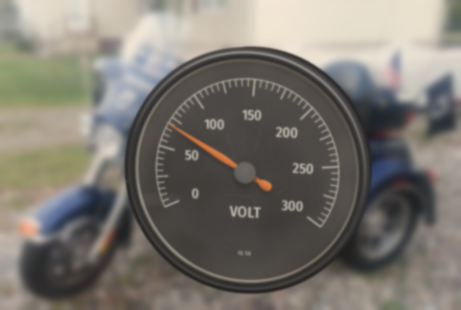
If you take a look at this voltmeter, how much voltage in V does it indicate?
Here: 70 V
